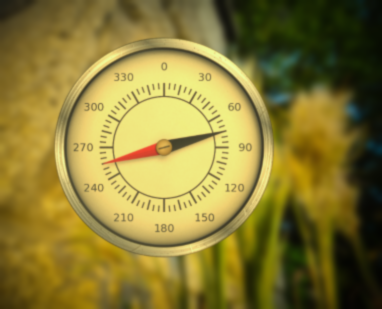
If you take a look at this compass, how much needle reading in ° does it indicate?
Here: 255 °
